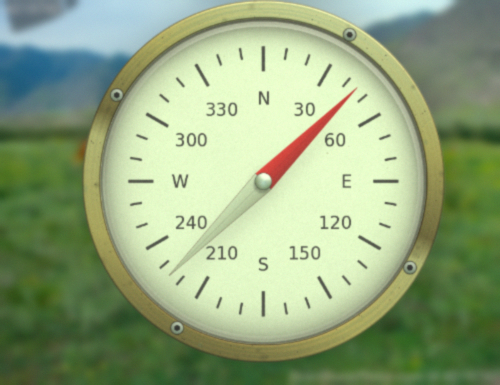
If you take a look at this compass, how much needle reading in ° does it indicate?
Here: 45 °
